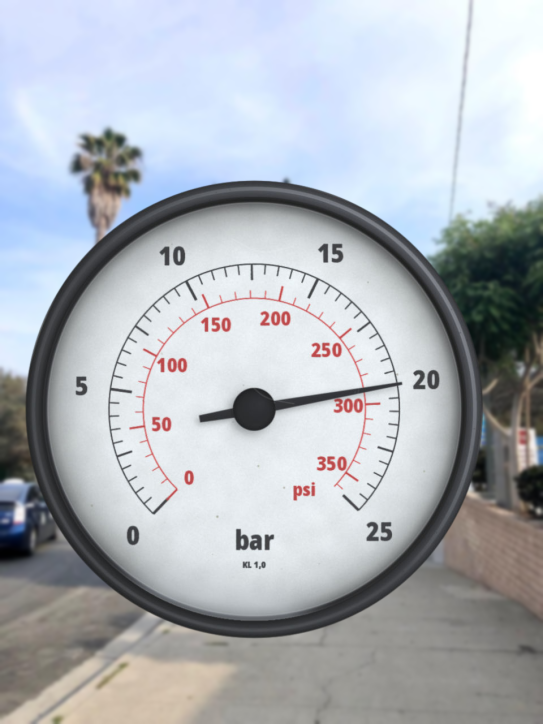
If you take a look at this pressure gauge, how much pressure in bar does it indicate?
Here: 20 bar
